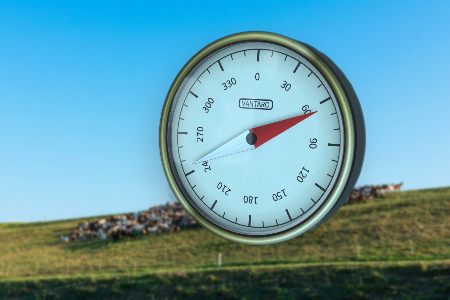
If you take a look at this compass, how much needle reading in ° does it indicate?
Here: 65 °
